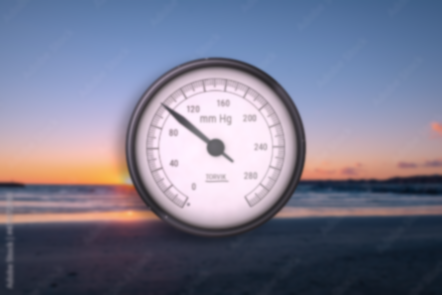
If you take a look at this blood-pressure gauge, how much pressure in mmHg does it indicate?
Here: 100 mmHg
